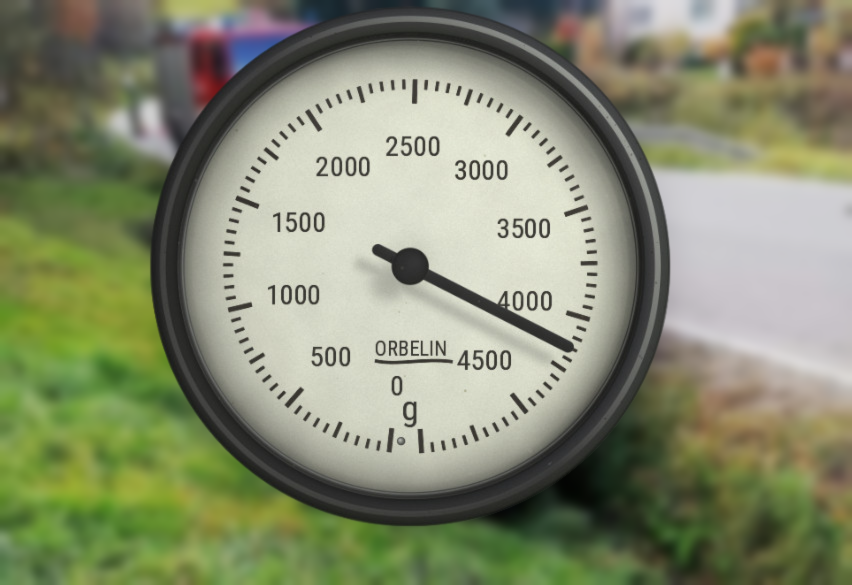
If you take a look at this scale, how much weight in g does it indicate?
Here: 4150 g
